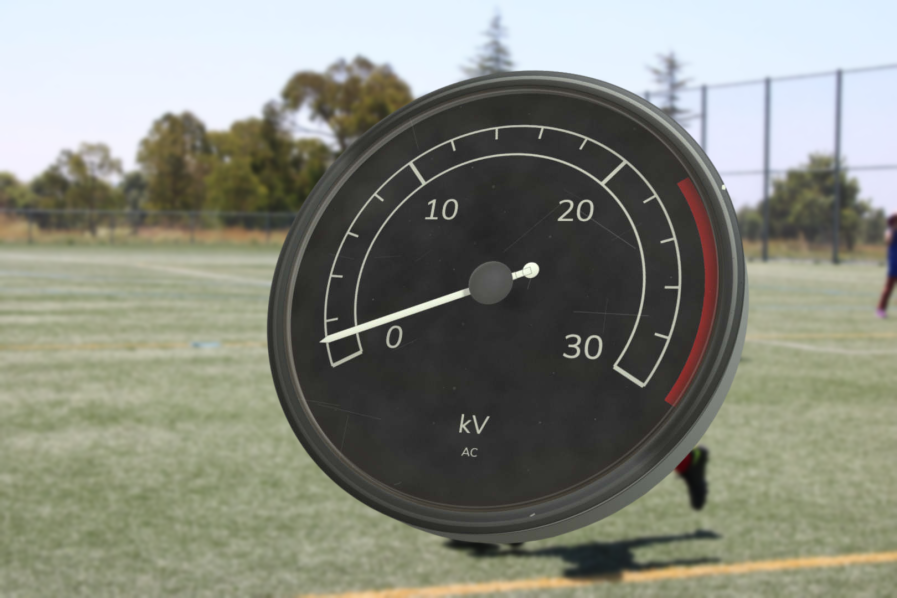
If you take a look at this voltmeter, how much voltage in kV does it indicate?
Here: 1 kV
